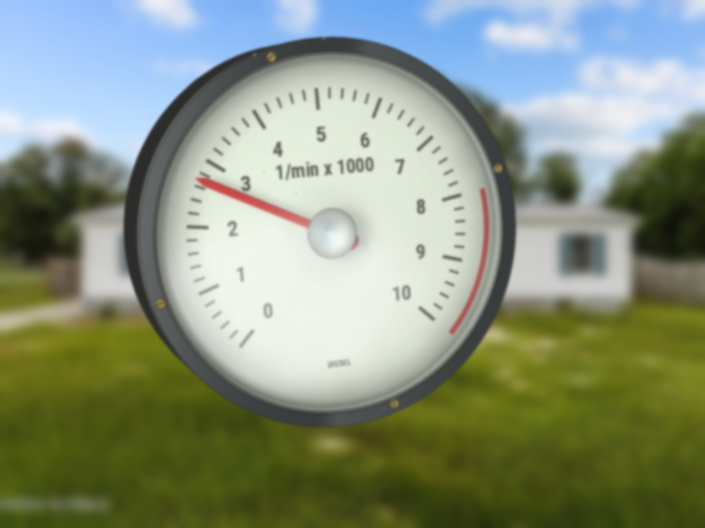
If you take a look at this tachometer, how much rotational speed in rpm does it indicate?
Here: 2700 rpm
